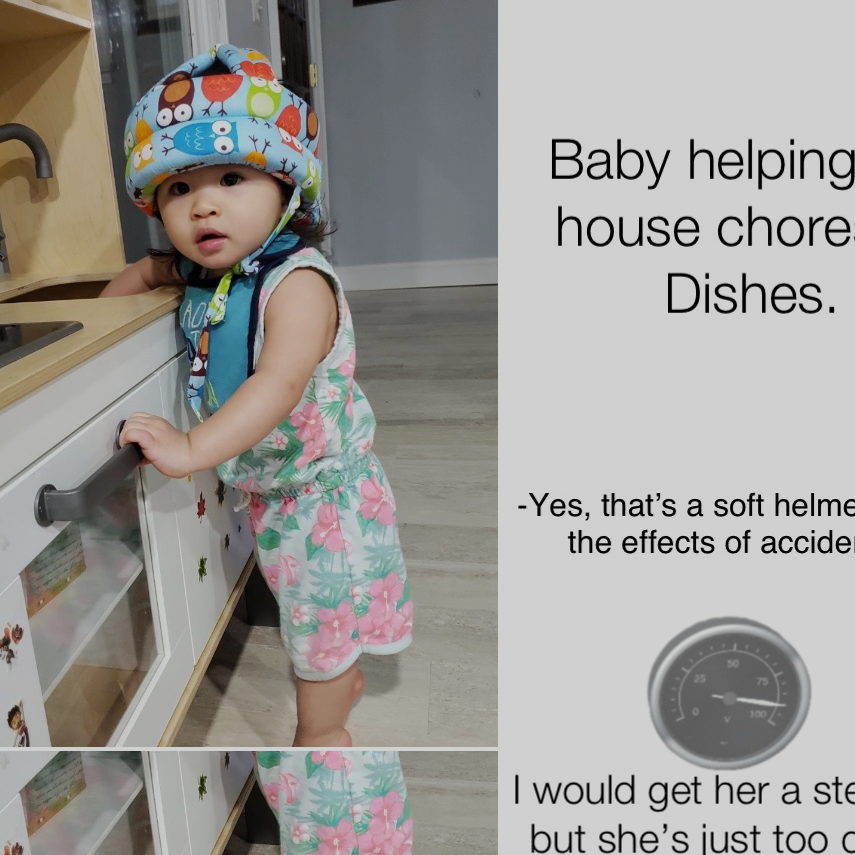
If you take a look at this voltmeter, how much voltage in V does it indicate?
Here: 90 V
